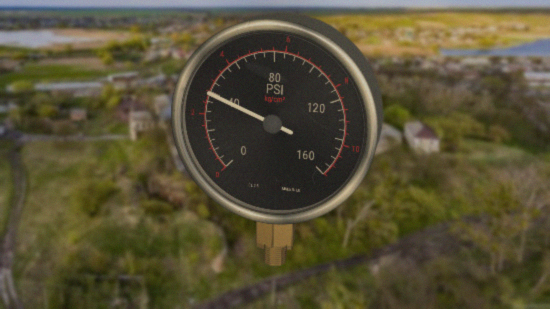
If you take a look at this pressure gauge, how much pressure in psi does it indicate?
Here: 40 psi
